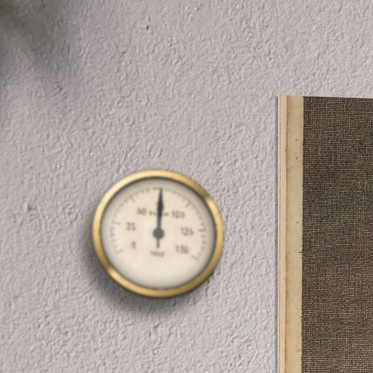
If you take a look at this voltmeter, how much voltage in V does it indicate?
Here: 75 V
